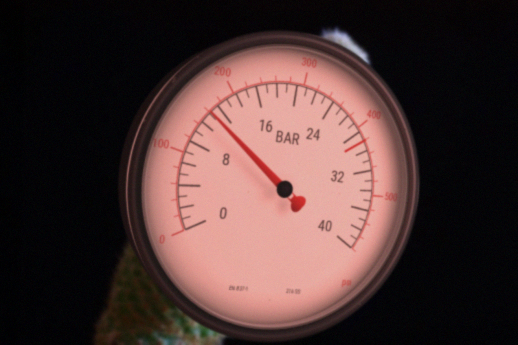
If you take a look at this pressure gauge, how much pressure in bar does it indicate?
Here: 11 bar
